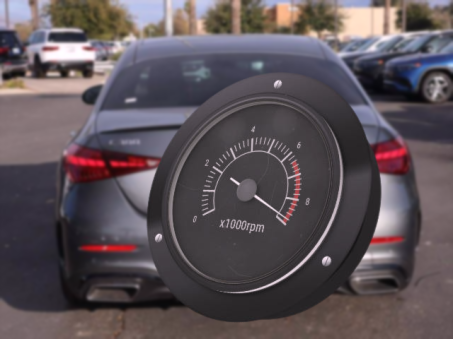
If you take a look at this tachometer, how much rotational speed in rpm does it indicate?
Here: 8800 rpm
